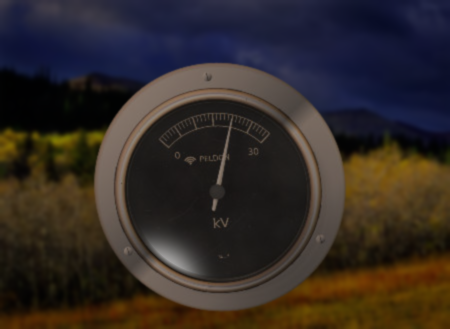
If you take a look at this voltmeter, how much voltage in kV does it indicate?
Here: 20 kV
